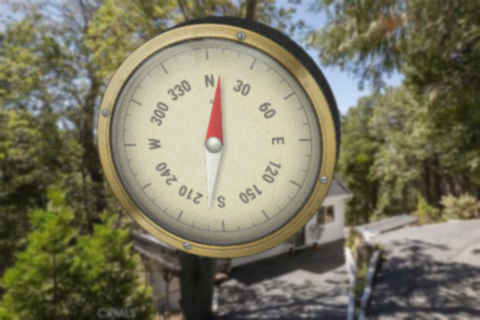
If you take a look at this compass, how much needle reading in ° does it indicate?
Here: 10 °
